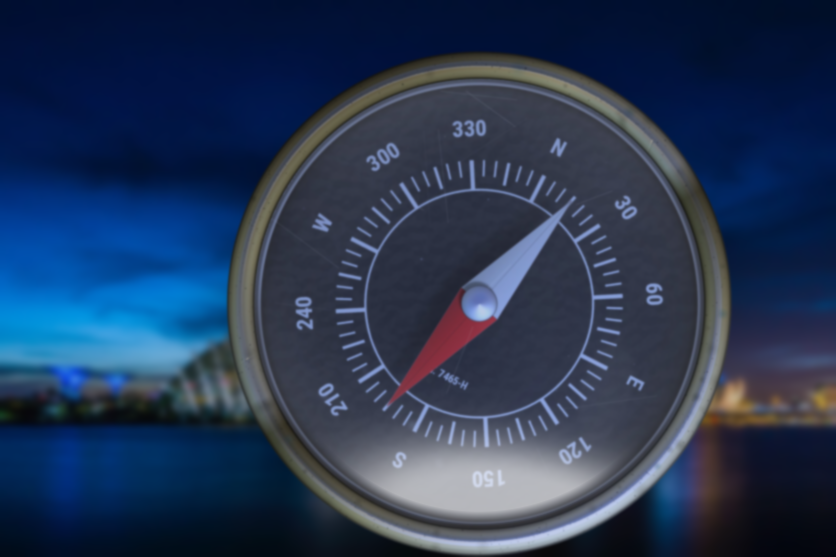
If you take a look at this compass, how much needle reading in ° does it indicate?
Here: 195 °
